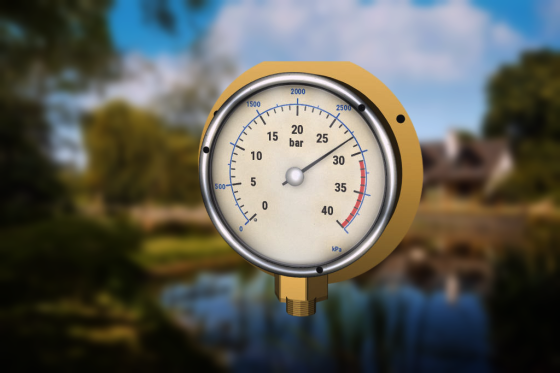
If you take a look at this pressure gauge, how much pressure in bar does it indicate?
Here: 28 bar
